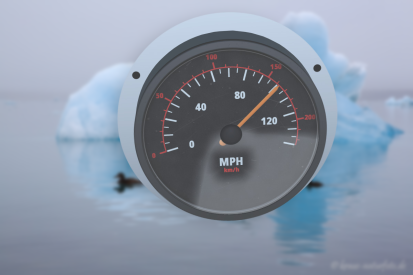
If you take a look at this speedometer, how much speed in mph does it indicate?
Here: 100 mph
